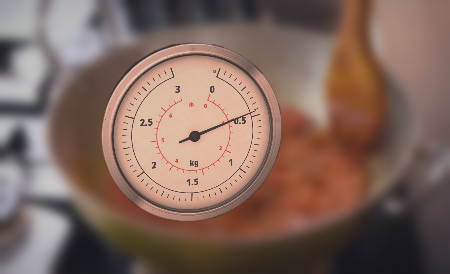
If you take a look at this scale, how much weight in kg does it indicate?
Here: 0.45 kg
